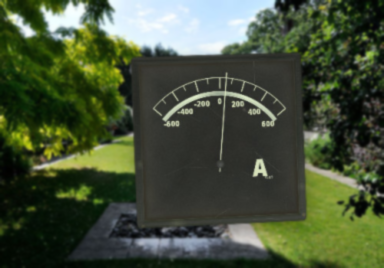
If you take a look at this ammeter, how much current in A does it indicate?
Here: 50 A
